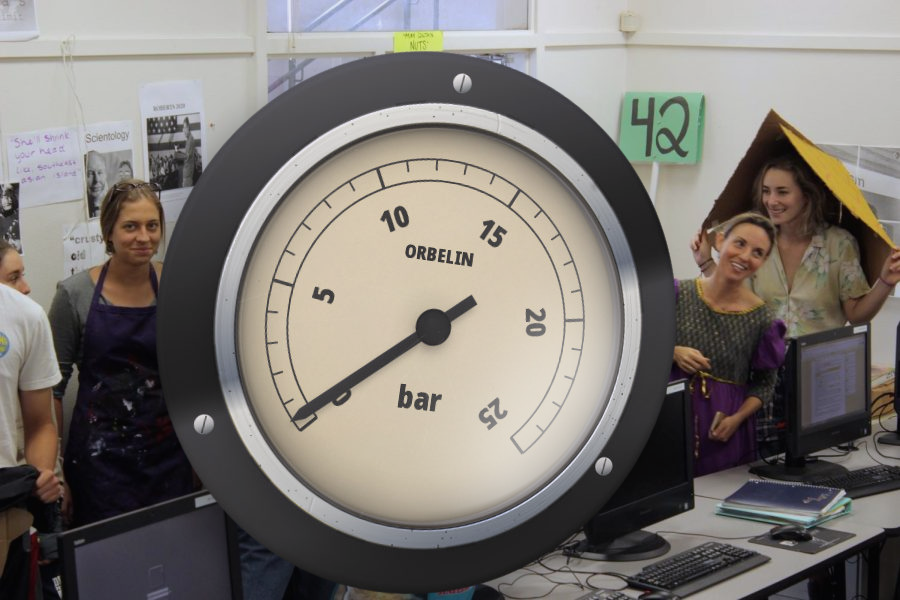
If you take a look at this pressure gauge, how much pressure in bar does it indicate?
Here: 0.5 bar
